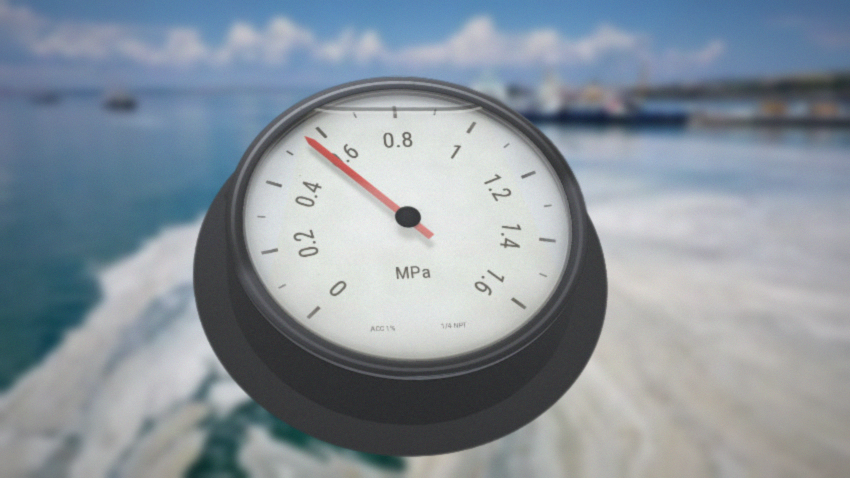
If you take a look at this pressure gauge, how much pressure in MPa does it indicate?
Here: 0.55 MPa
